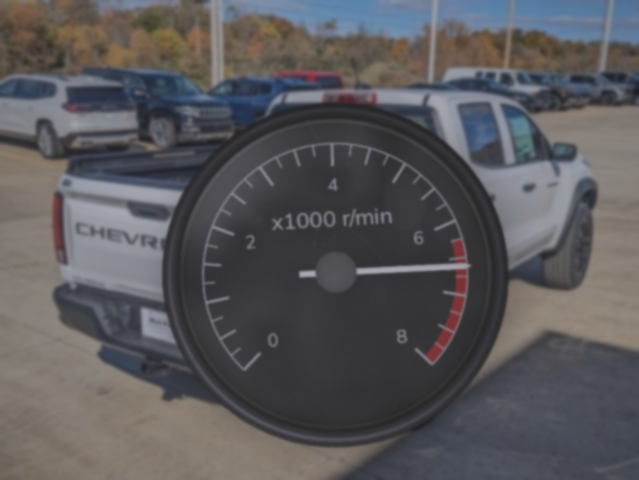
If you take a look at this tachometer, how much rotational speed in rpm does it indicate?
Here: 6625 rpm
